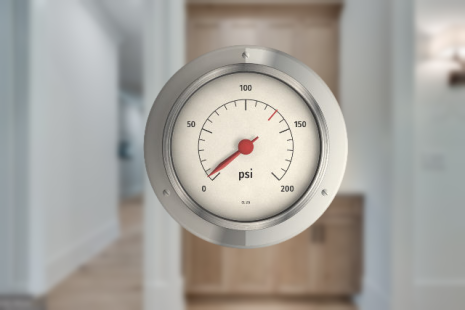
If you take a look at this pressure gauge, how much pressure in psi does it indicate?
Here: 5 psi
